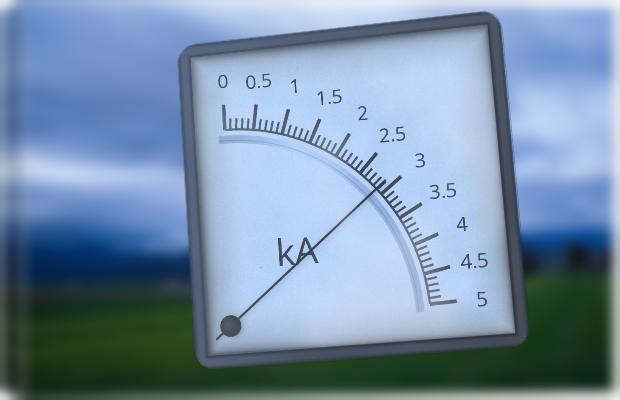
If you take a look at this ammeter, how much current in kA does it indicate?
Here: 2.9 kA
